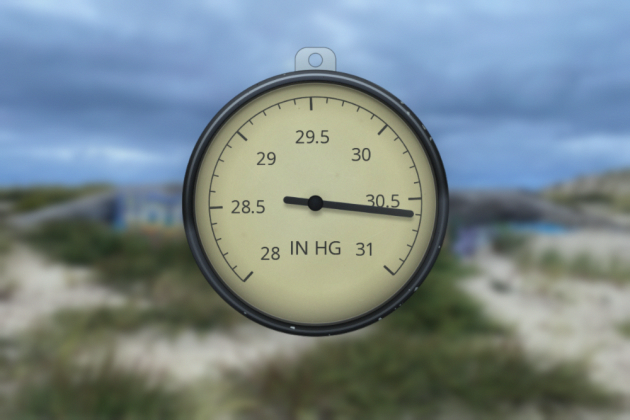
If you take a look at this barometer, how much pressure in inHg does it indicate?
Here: 30.6 inHg
